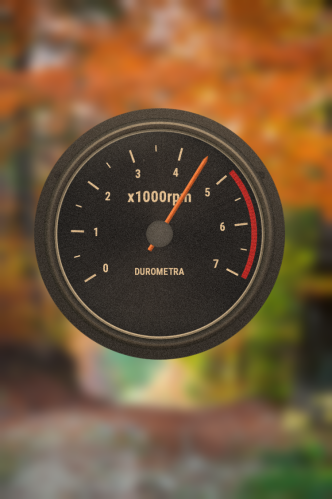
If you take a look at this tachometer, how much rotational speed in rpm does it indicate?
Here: 4500 rpm
